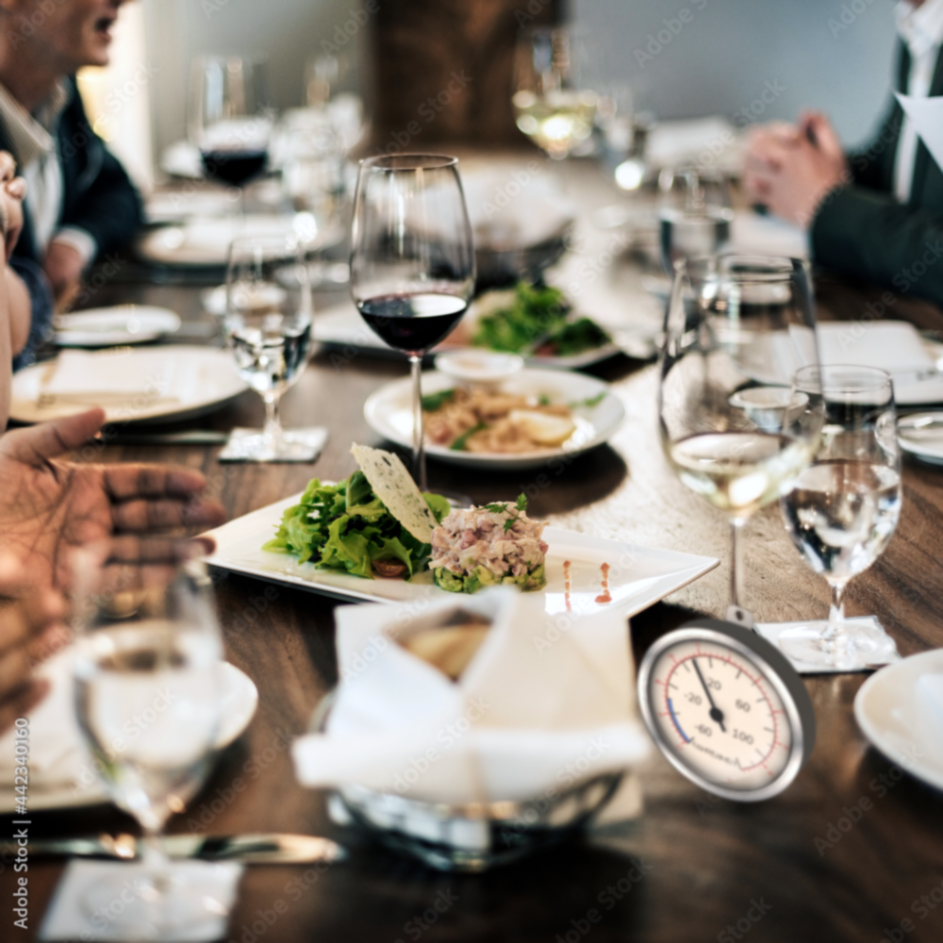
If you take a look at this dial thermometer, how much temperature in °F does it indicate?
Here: 10 °F
